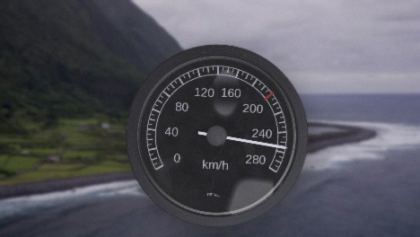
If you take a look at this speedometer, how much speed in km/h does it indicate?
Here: 255 km/h
